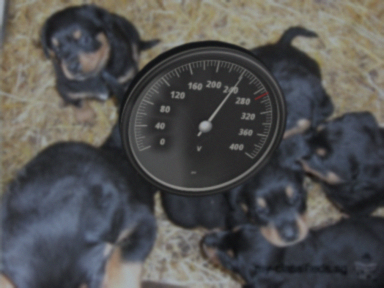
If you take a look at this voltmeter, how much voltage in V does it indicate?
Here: 240 V
